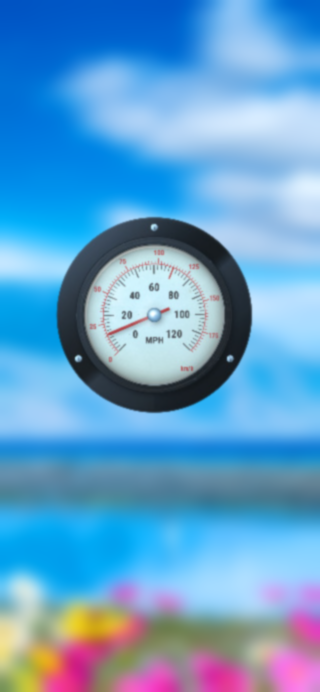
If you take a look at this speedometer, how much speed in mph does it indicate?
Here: 10 mph
